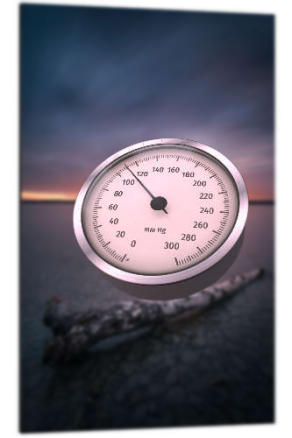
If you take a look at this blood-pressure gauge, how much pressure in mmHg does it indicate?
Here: 110 mmHg
